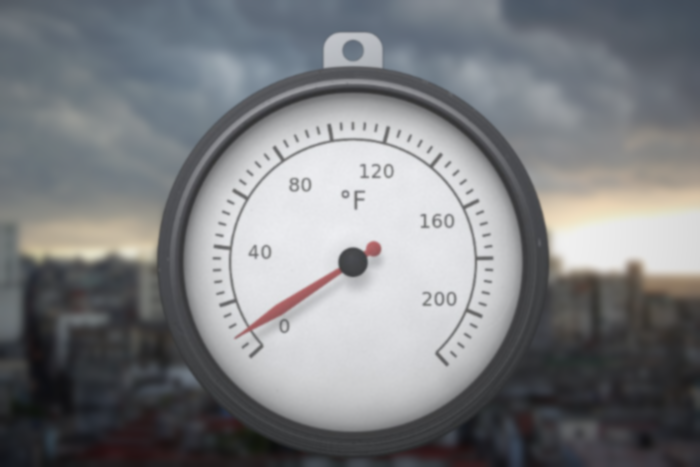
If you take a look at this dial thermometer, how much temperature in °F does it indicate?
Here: 8 °F
